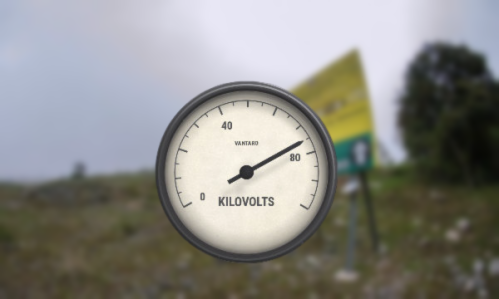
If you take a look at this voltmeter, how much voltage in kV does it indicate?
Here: 75 kV
